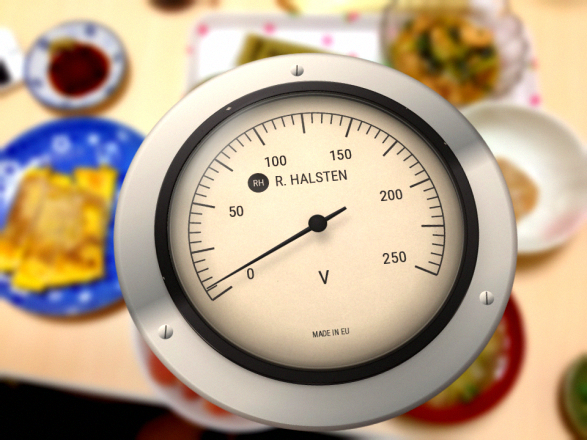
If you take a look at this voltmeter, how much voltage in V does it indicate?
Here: 5 V
